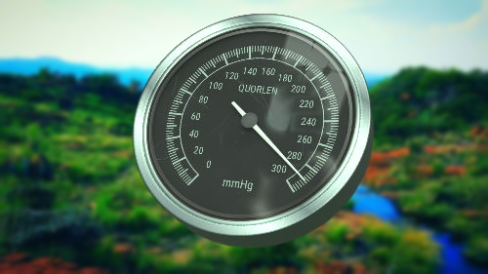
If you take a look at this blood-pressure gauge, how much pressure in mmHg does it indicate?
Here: 290 mmHg
